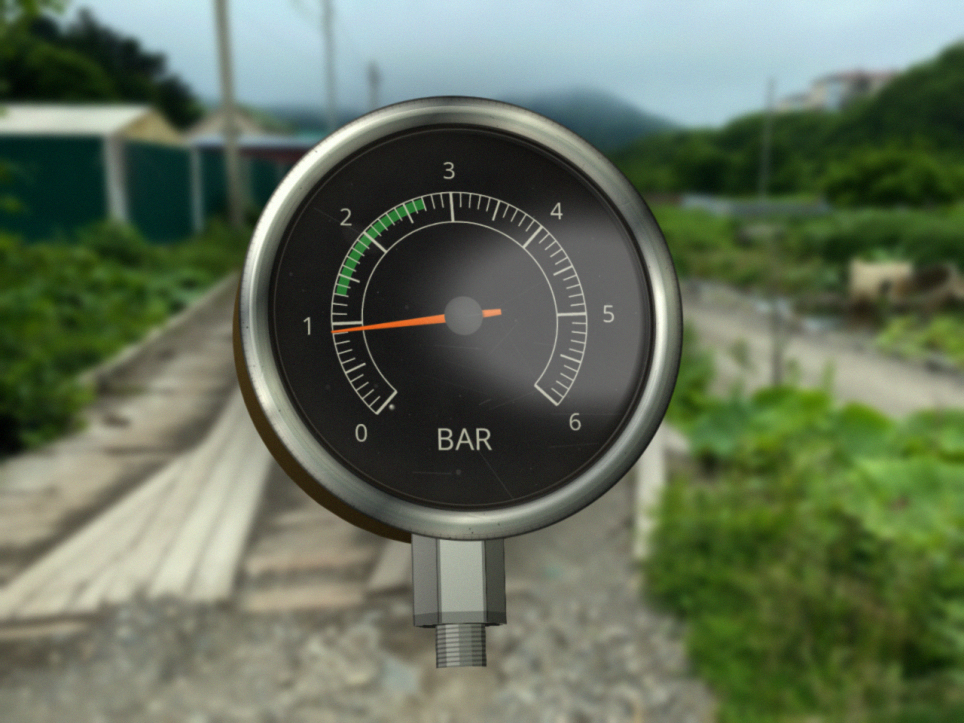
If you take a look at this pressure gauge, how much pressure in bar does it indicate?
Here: 0.9 bar
